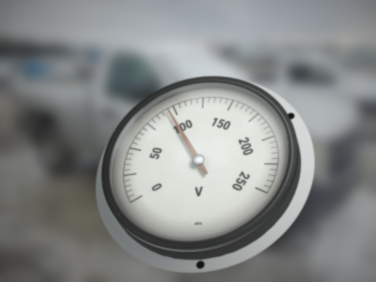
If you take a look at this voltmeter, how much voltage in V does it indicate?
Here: 95 V
